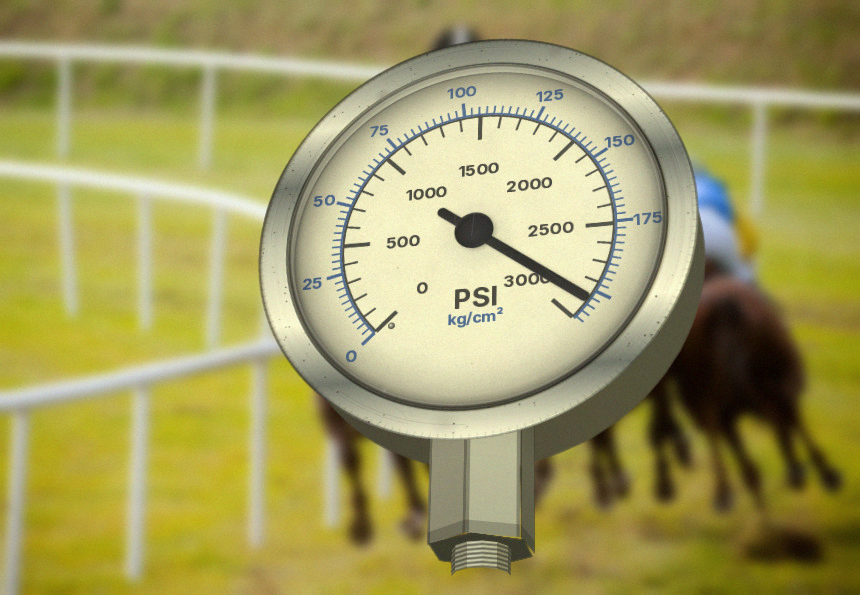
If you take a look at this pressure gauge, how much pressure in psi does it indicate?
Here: 2900 psi
